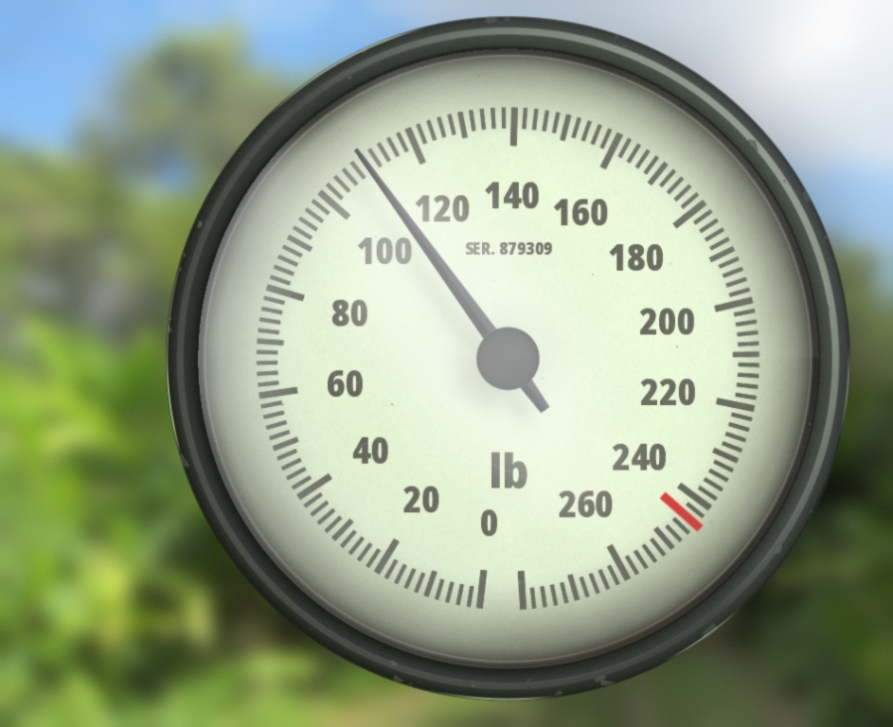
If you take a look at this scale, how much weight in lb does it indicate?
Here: 110 lb
